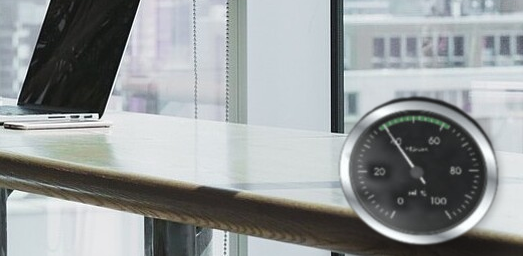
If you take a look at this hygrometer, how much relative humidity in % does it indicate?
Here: 40 %
